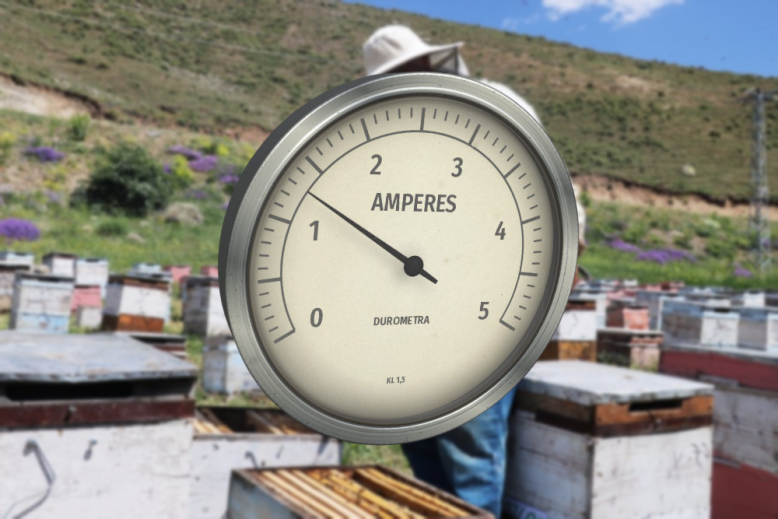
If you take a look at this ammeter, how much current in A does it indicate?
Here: 1.3 A
